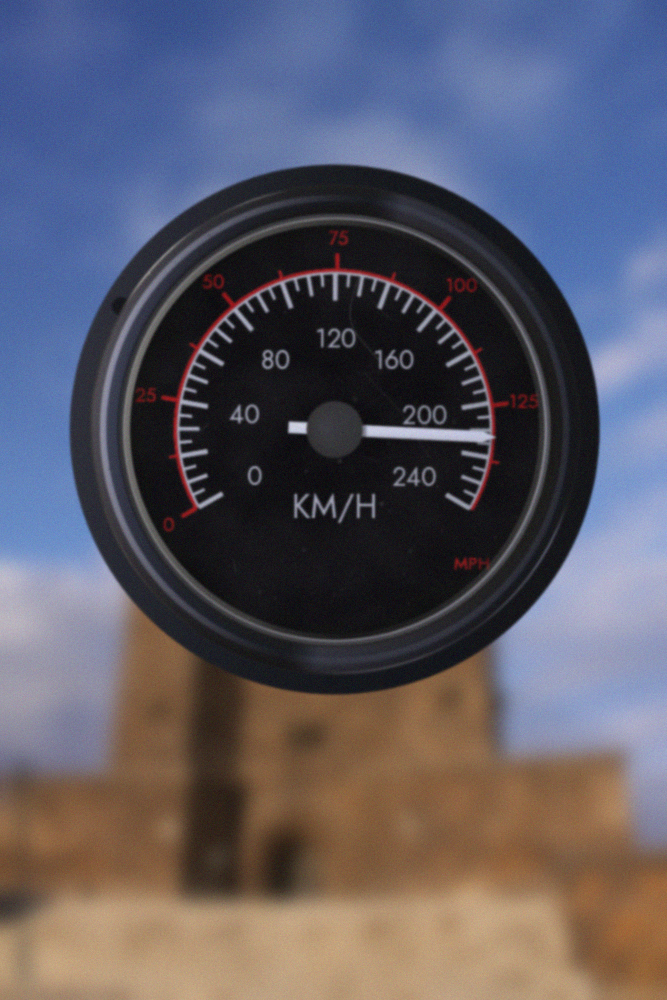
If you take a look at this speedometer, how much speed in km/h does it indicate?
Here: 212.5 km/h
